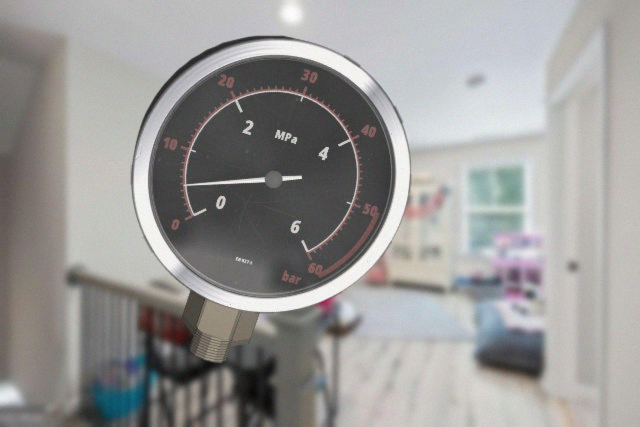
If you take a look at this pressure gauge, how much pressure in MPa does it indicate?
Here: 0.5 MPa
